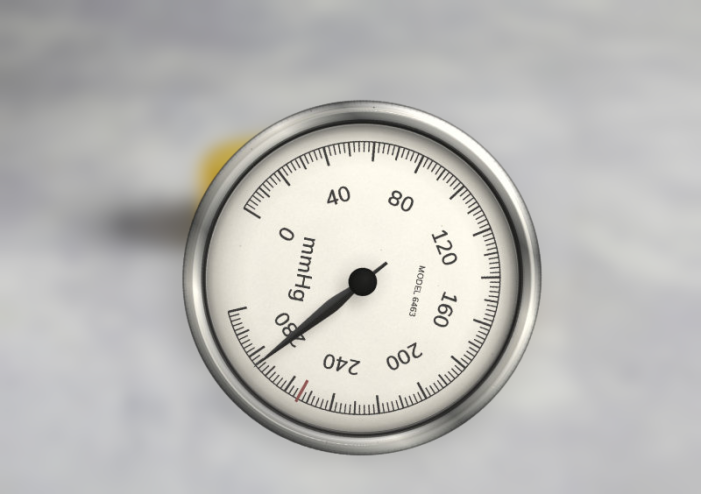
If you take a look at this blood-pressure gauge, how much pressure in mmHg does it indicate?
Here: 276 mmHg
